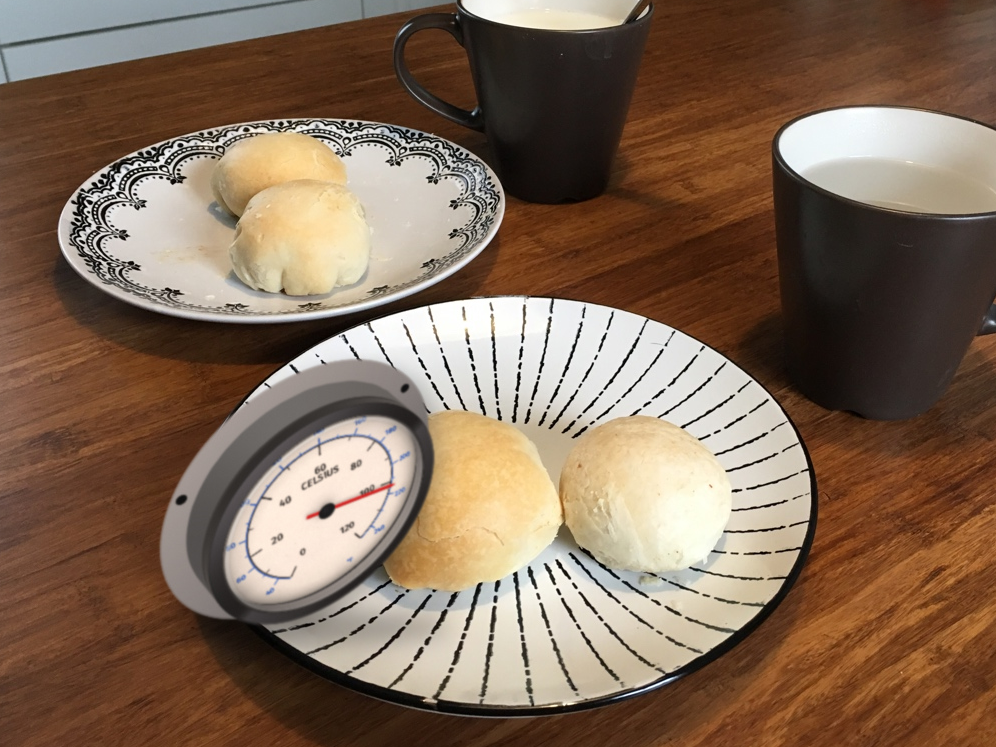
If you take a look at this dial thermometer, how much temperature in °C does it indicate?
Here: 100 °C
